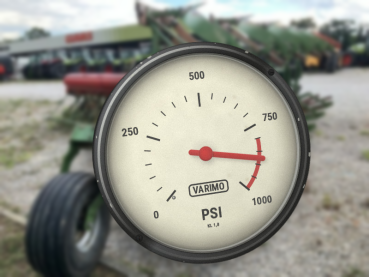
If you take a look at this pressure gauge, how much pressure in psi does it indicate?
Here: 875 psi
